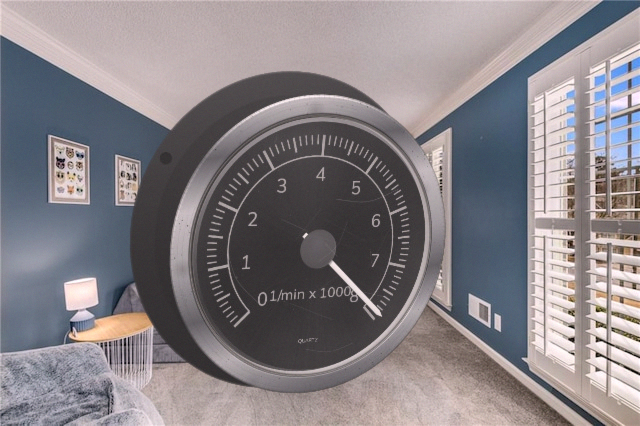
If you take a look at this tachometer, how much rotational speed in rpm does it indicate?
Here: 7900 rpm
